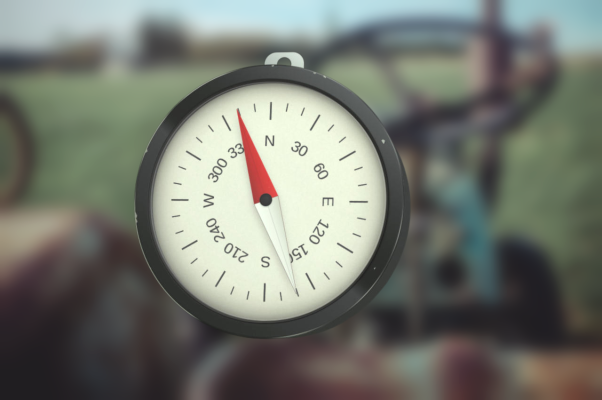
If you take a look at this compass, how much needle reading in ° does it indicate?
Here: 340 °
